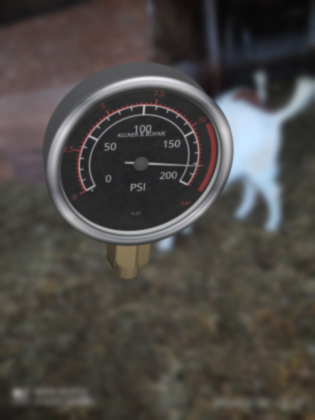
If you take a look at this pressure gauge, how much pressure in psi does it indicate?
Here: 180 psi
